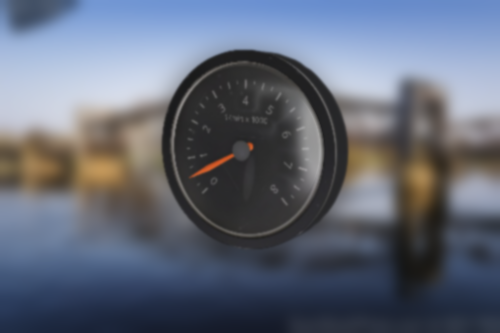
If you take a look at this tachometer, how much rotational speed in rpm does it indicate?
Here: 500 rpm
